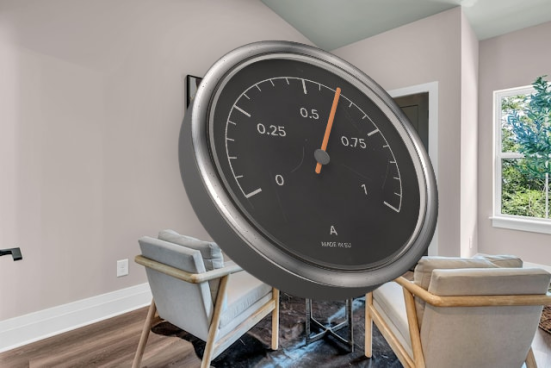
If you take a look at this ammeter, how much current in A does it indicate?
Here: 0.6 A
